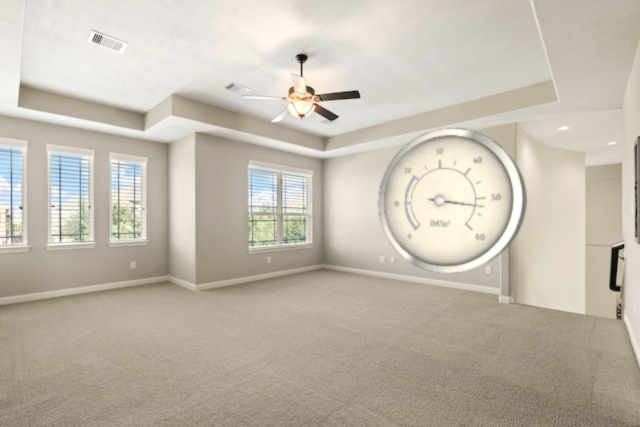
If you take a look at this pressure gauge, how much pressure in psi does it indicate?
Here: 52.5 psi
